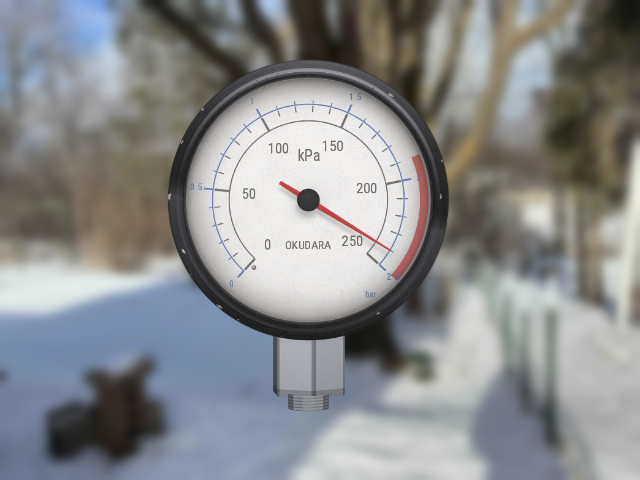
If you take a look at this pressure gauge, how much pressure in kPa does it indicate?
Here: 240 kPa
